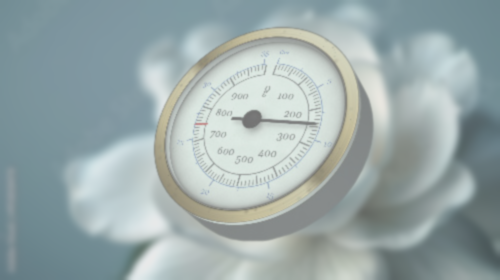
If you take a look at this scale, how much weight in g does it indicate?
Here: 250 g
